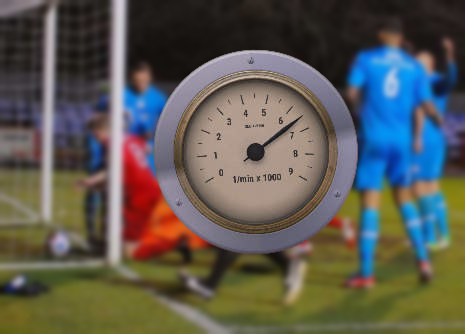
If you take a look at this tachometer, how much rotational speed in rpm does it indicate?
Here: 6500 rpm
